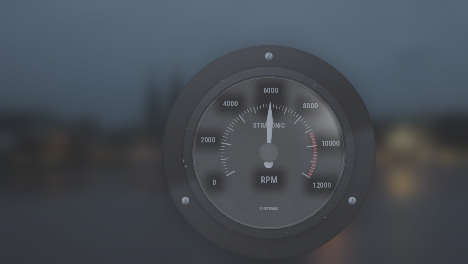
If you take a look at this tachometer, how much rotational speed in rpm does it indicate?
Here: 6000 rpm
